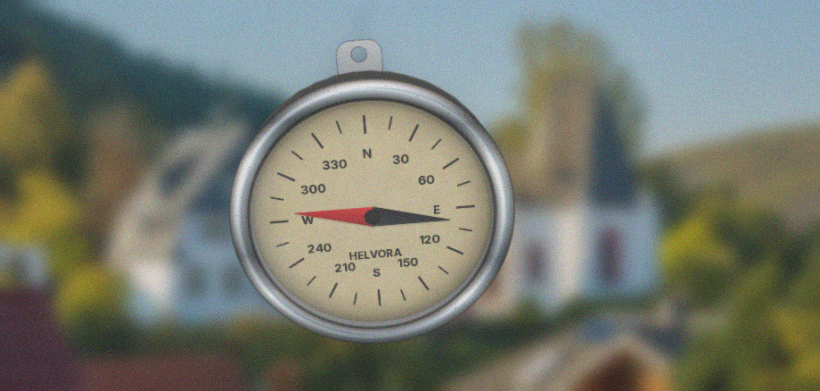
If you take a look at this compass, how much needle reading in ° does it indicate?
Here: 277.5 °
